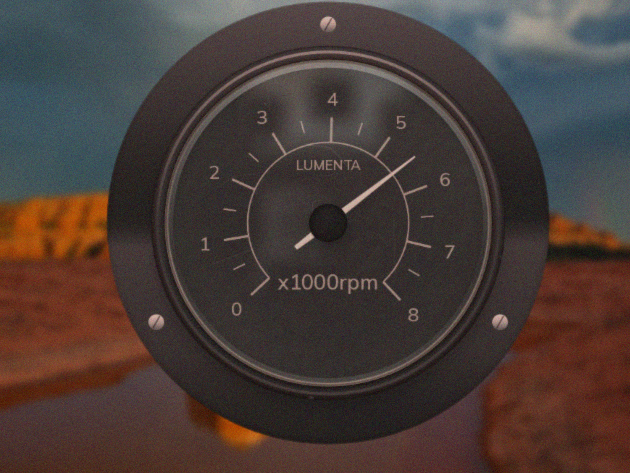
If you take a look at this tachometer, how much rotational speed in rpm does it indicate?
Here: 5500 rpm
